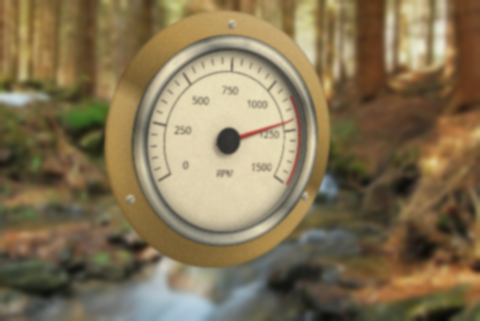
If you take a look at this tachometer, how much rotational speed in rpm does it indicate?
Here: 1200 rpm
